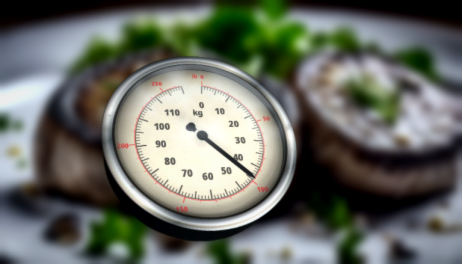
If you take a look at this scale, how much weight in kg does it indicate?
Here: 45 kg
